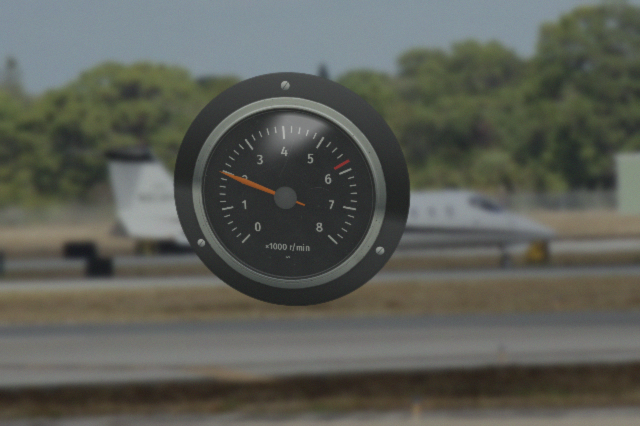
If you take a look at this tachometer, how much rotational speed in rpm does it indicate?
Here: 2000 rpm
